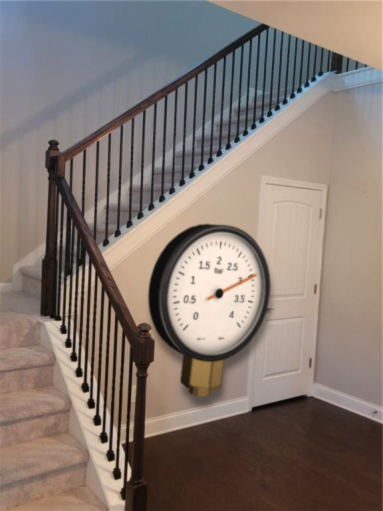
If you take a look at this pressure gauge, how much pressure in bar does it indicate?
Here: 3 bar
